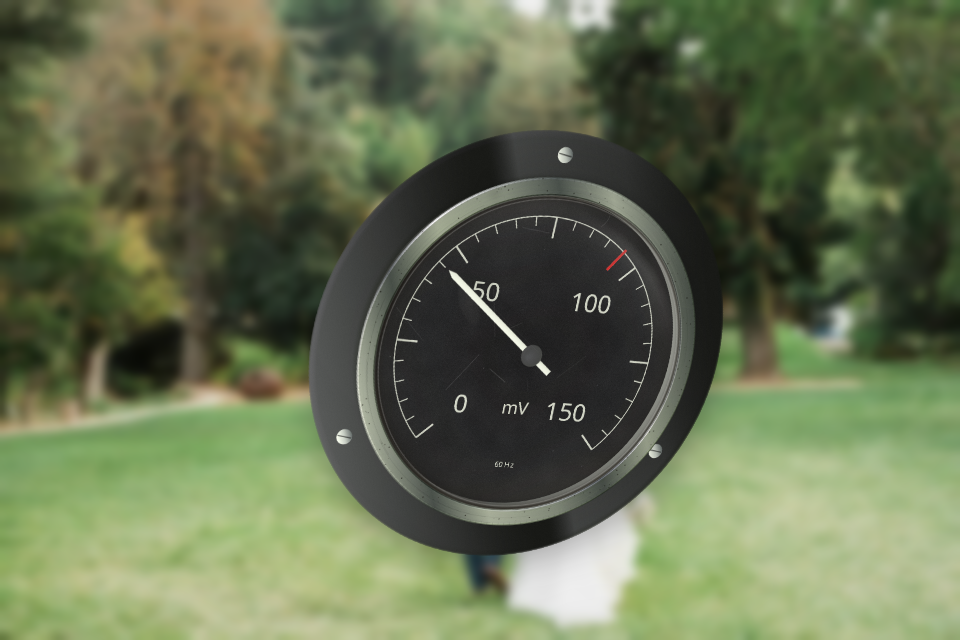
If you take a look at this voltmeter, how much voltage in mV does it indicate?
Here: 45 mV
